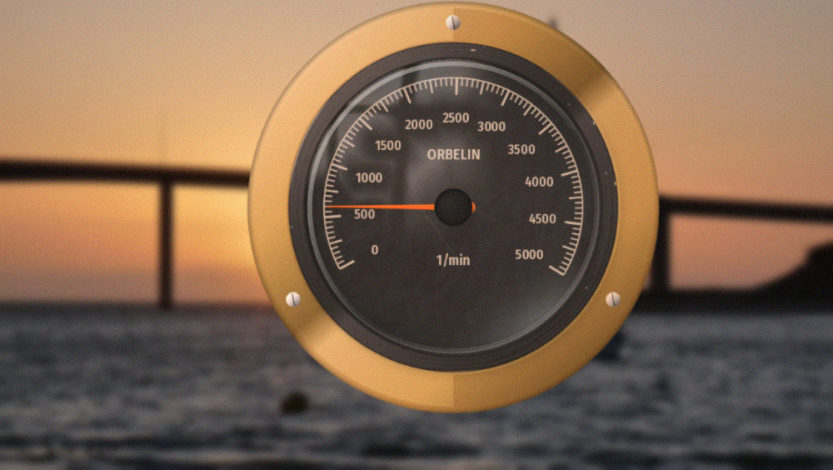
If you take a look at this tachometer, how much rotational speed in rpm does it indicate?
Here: 600 rpm
